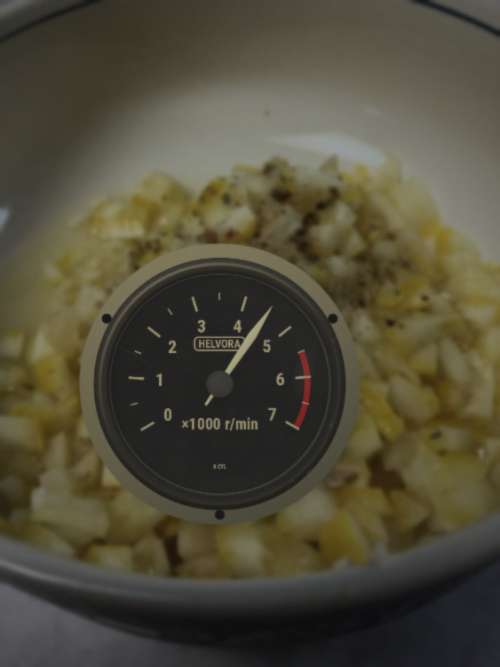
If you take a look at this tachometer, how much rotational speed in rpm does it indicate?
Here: 4500 rpm
